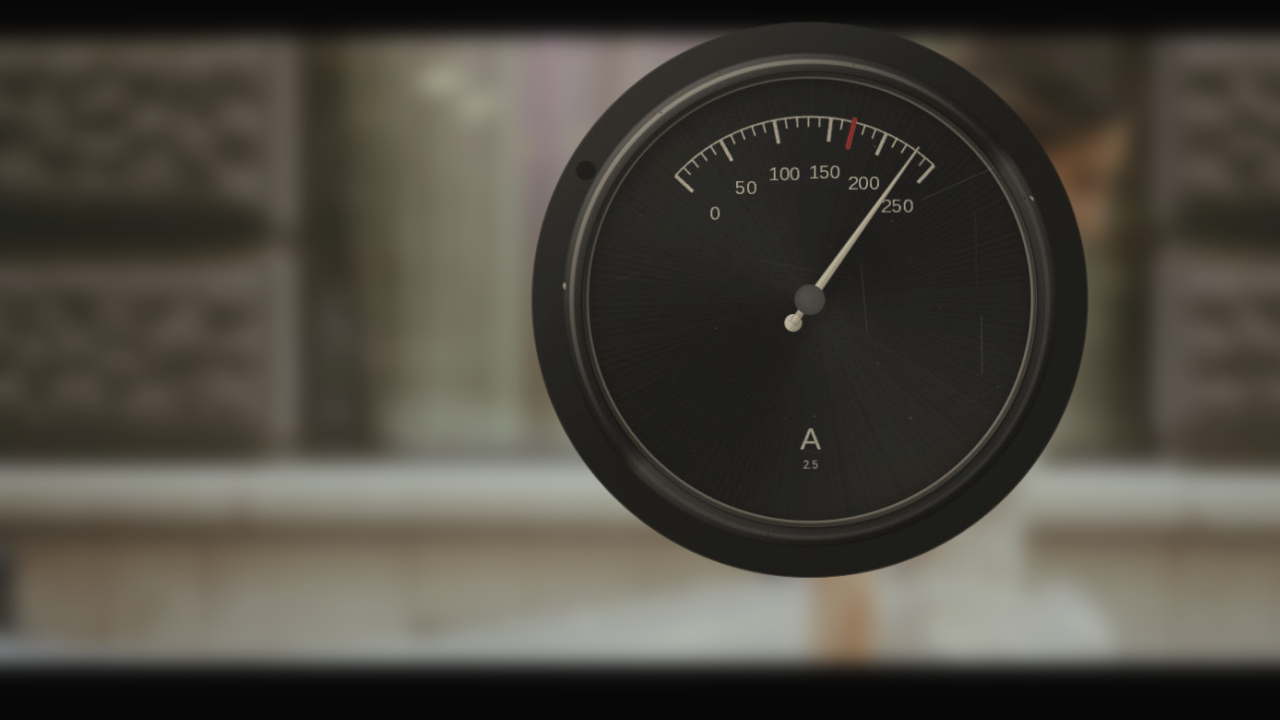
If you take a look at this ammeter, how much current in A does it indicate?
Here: 230 A
